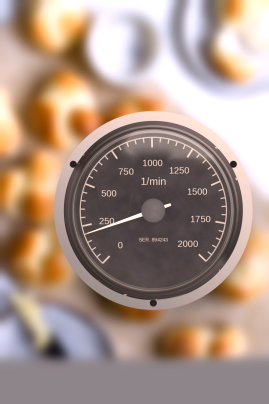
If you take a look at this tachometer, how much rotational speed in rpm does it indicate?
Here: 200 rpm
